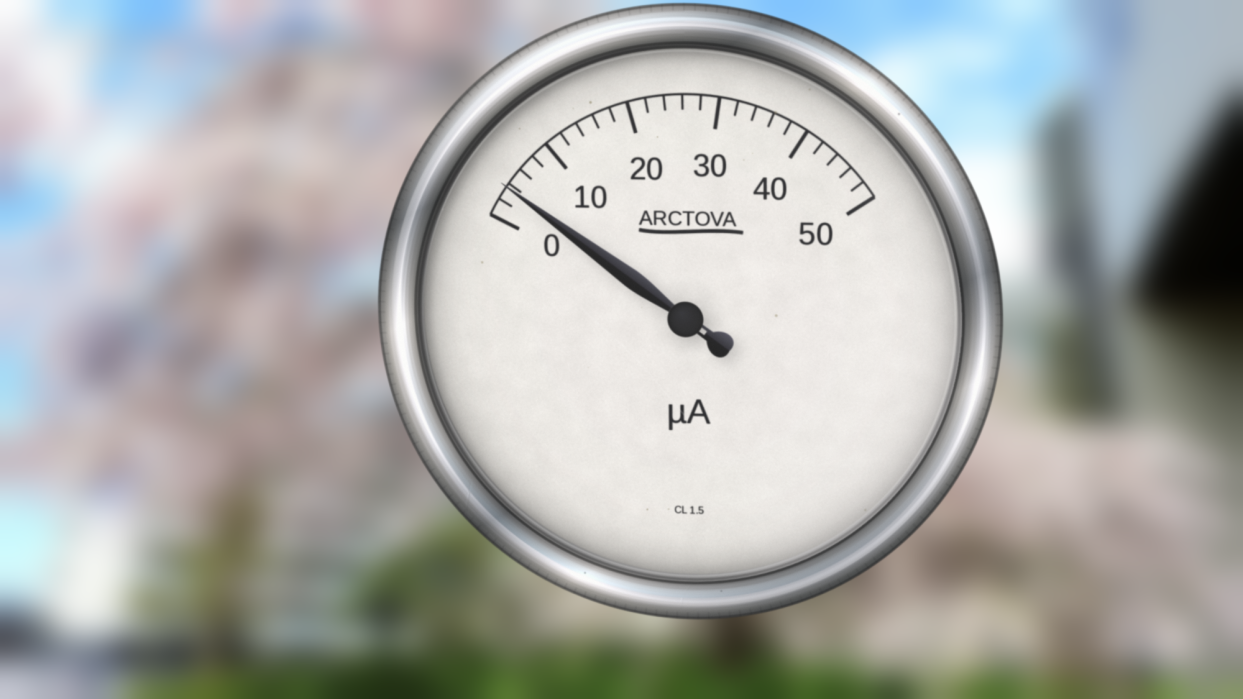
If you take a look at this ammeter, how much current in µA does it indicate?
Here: 4 µA
